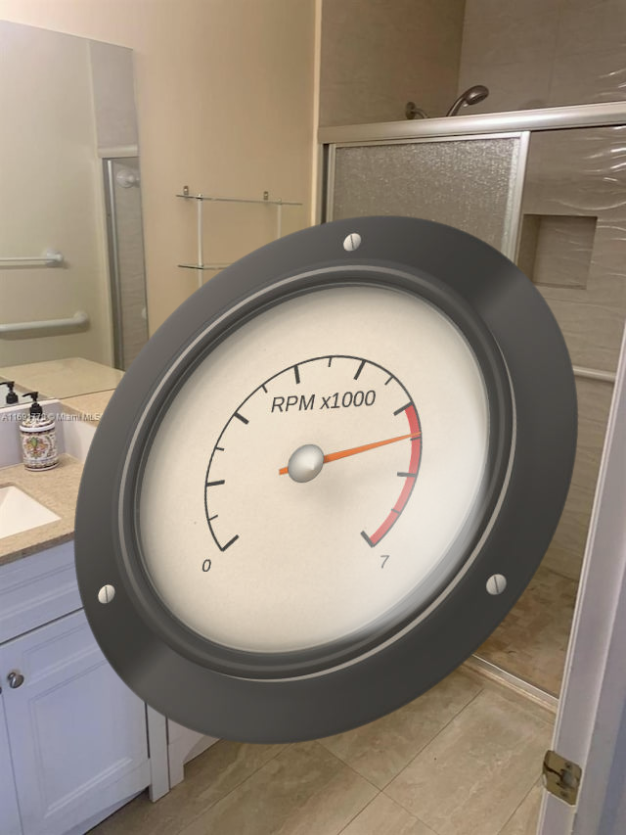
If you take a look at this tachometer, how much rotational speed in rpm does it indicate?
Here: 5500 rpm
